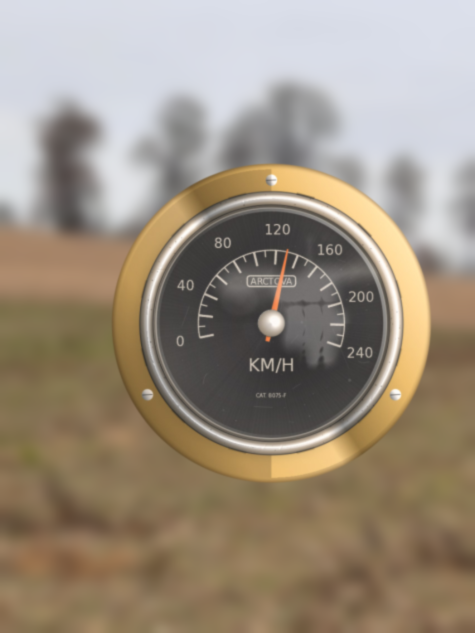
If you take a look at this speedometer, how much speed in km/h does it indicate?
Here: 130 km/h
